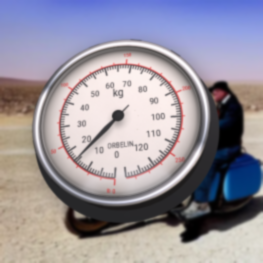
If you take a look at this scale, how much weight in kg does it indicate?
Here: 15 kg
